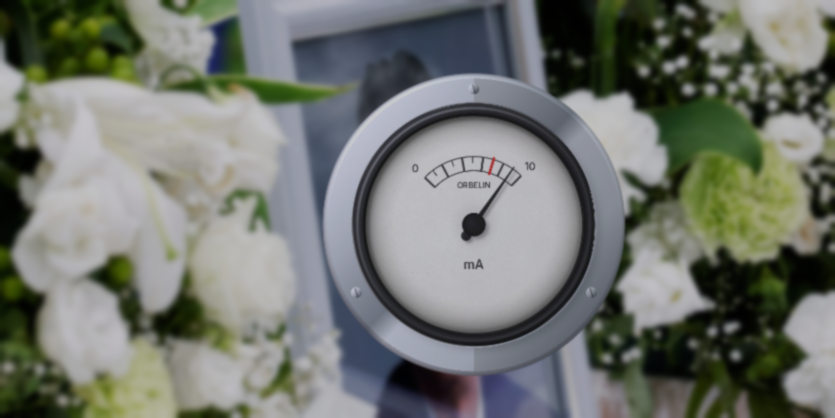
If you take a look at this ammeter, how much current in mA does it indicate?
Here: 9 mA
